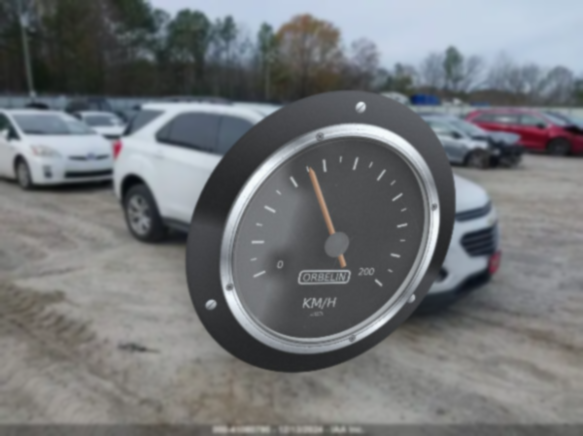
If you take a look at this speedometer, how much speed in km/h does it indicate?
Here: 70 km/h
